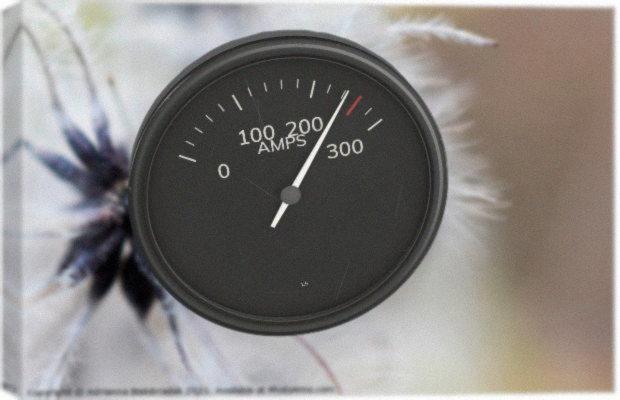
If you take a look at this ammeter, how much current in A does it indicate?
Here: 240 A
